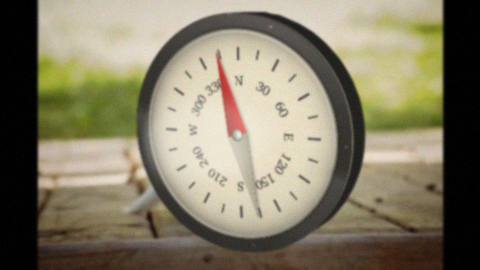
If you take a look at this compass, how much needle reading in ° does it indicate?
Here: 345 °
